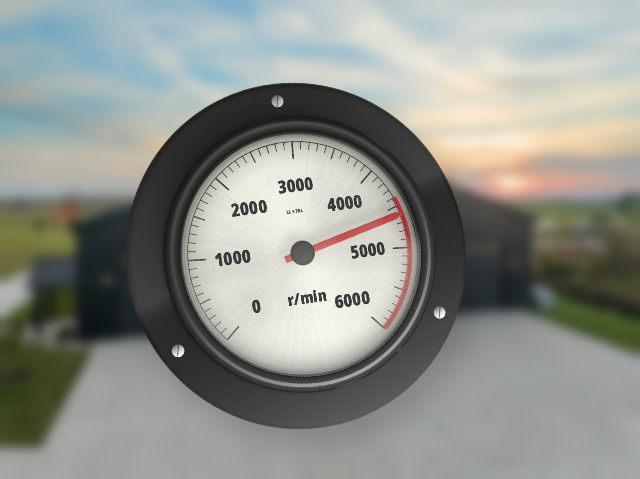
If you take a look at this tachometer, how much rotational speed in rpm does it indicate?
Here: 4600 rpm
